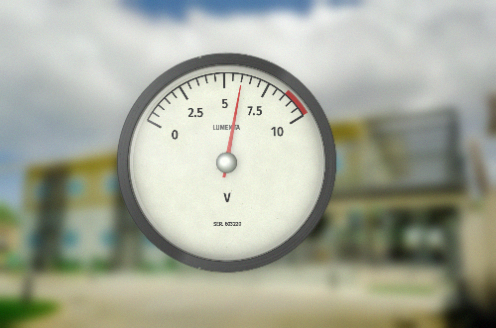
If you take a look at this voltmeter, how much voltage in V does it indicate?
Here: 6 V
